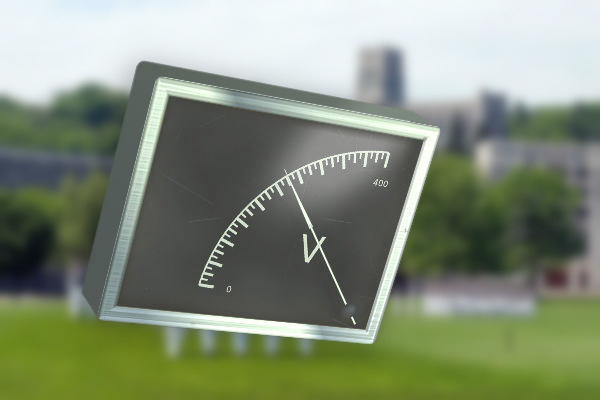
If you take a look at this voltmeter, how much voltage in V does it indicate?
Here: 220 V
